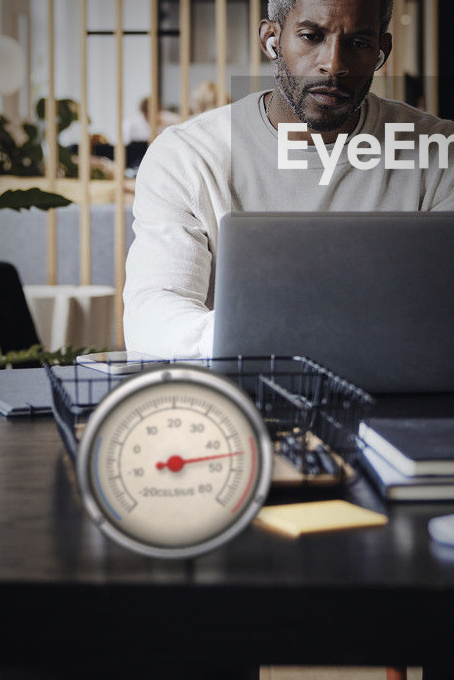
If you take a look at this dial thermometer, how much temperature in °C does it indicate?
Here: 45 °C
